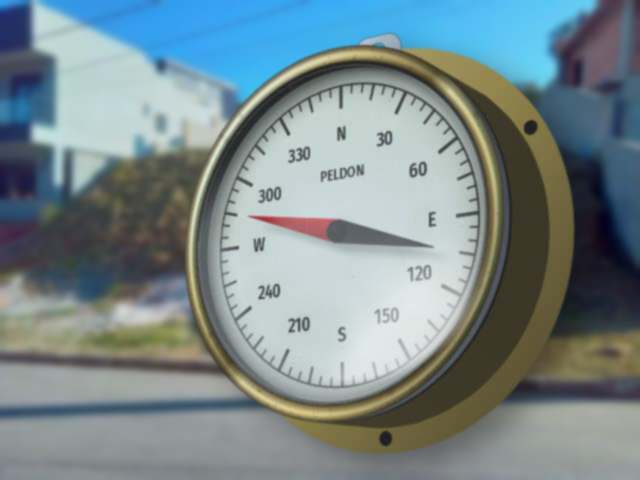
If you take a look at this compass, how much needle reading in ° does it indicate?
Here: 285 °
